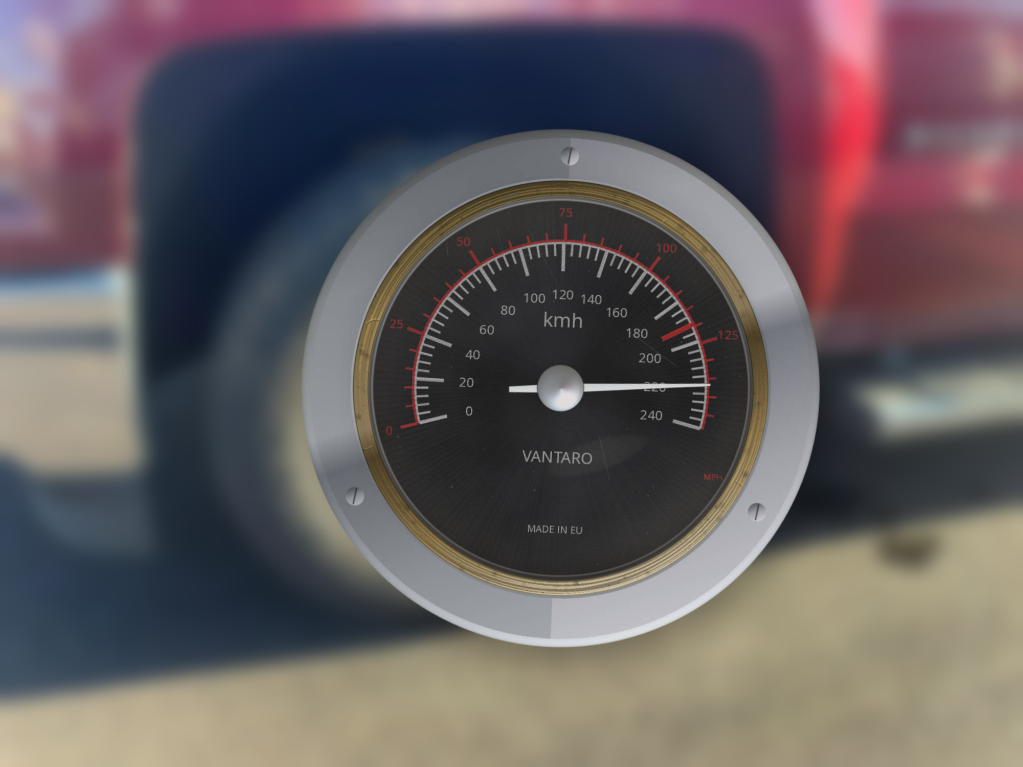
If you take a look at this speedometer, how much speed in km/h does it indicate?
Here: 220 km/h
